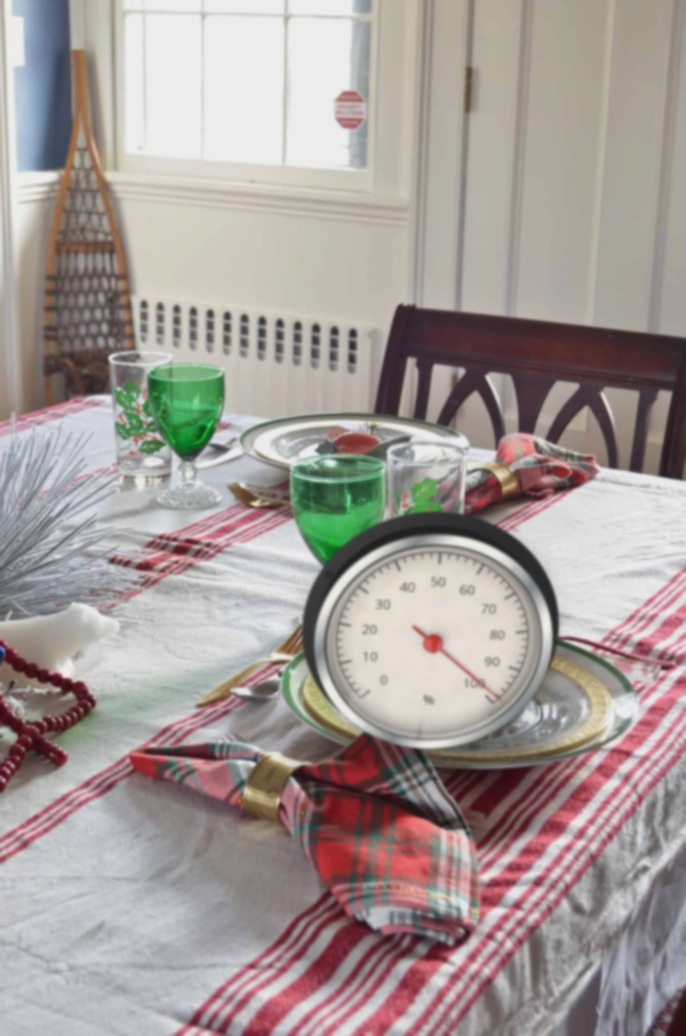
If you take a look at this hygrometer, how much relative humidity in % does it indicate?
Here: 98 %
